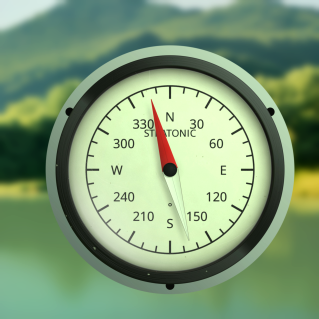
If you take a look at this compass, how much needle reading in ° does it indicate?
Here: 345 °
